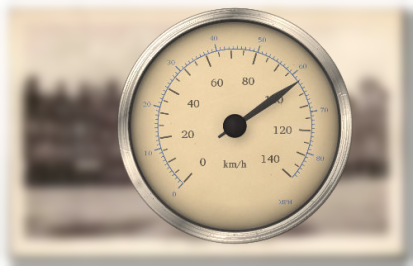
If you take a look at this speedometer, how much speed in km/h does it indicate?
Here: 100 km/h
